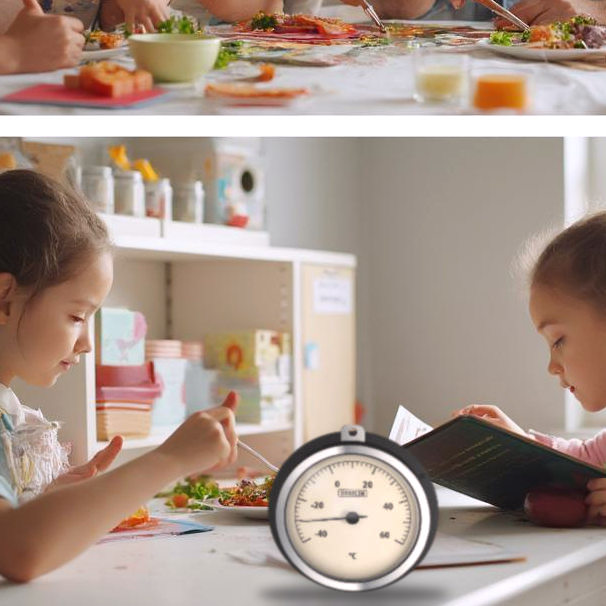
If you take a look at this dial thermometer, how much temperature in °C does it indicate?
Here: -30 °C
